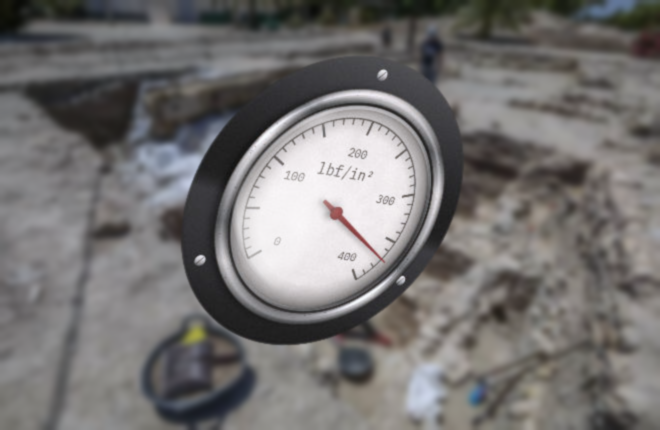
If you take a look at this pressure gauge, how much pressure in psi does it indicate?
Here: 370 psi
